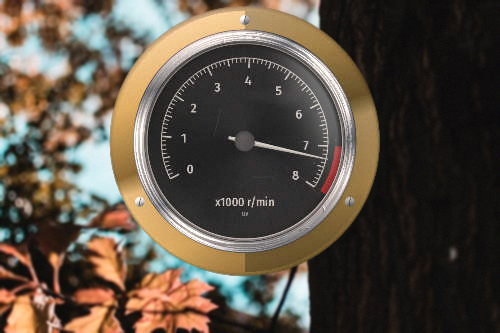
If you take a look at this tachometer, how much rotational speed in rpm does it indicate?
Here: 7300 rpm
